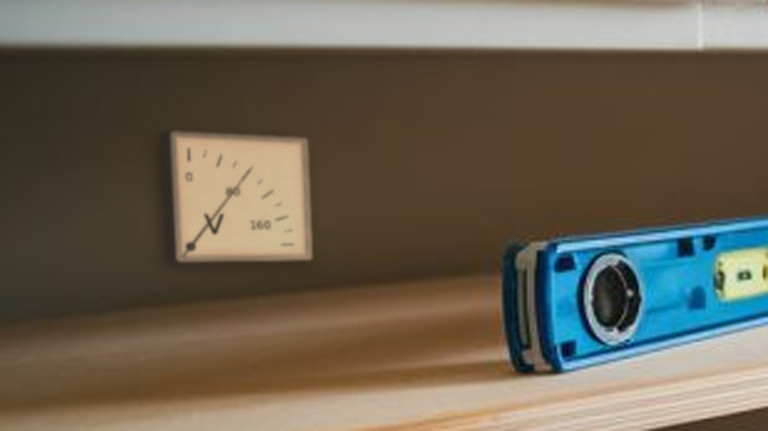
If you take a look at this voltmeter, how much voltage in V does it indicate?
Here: 80 V
